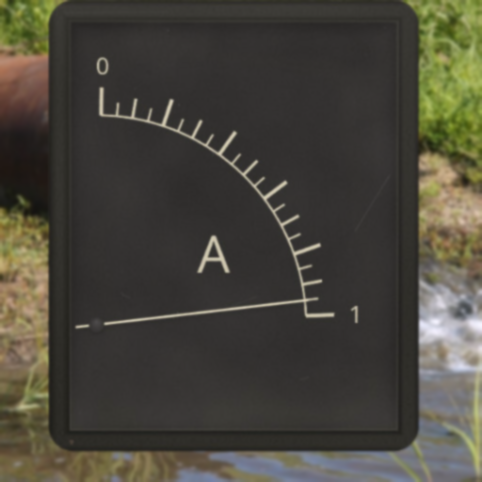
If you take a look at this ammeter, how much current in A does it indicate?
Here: 0.95 A
